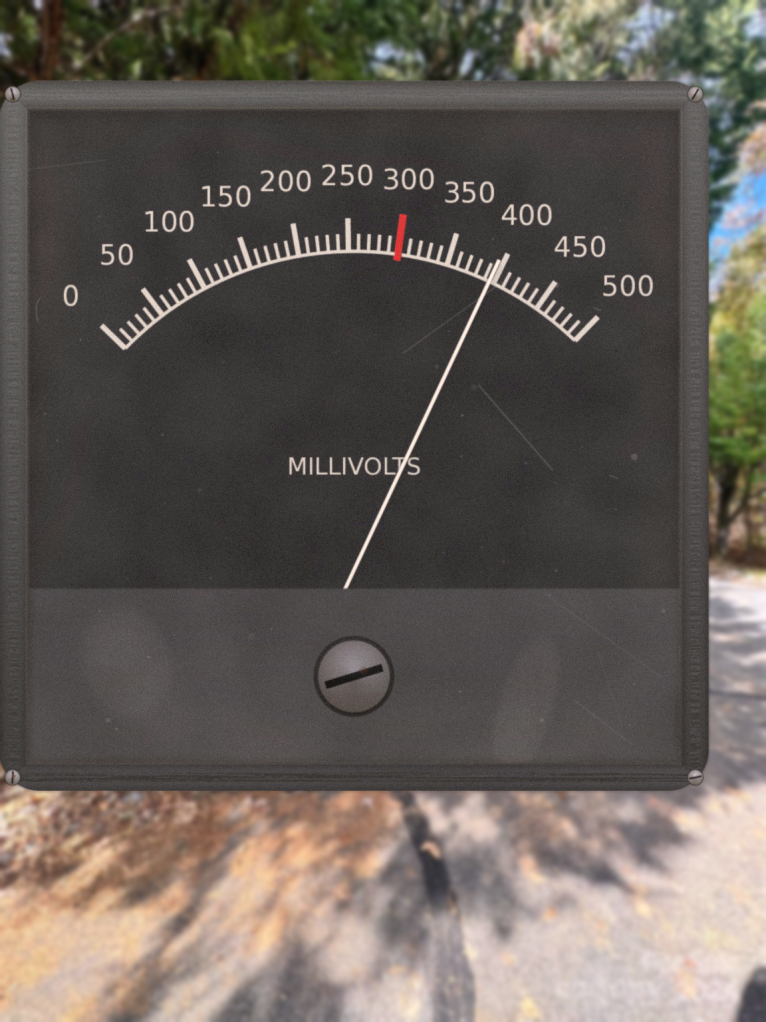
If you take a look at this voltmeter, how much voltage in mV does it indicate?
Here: 395 mV
